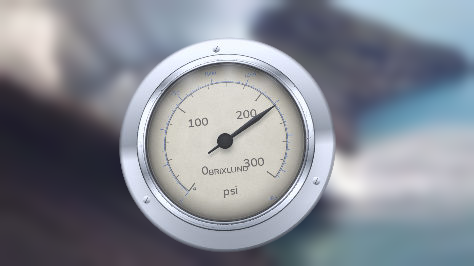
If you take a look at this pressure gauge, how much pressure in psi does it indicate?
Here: 220 psi
